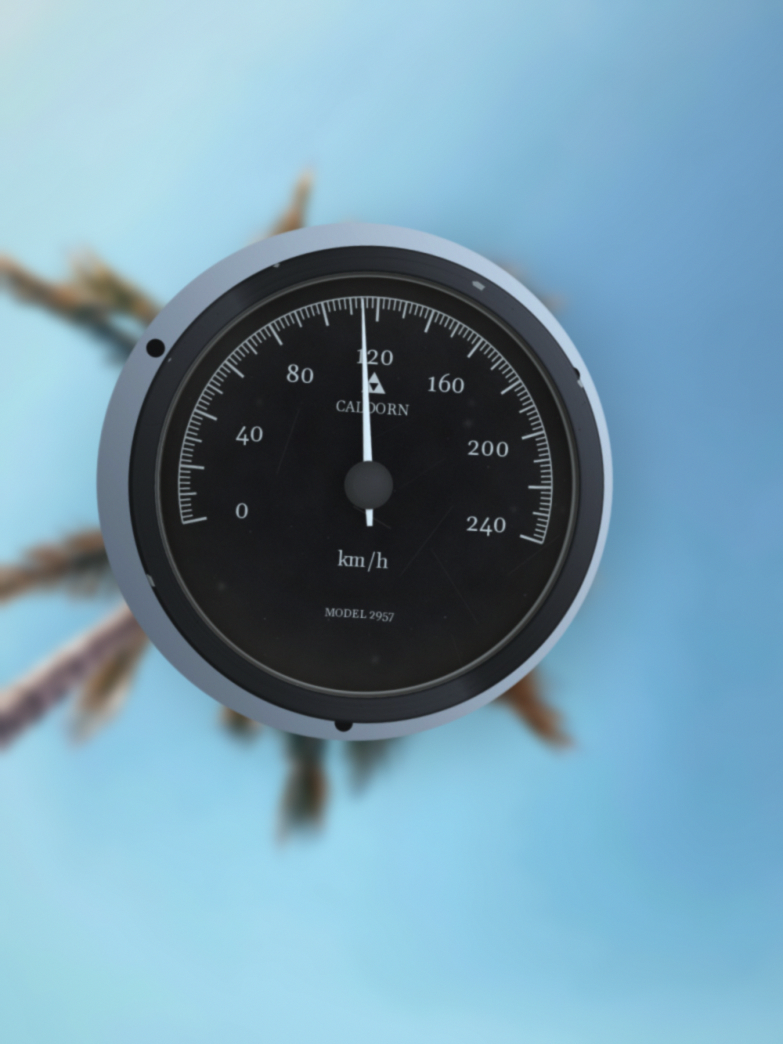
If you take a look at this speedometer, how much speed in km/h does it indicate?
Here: 114 km/h
